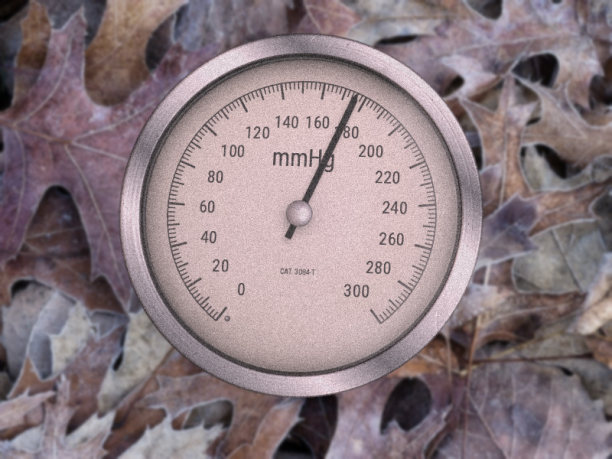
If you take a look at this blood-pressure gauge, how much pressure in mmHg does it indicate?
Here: 176 mmHg
